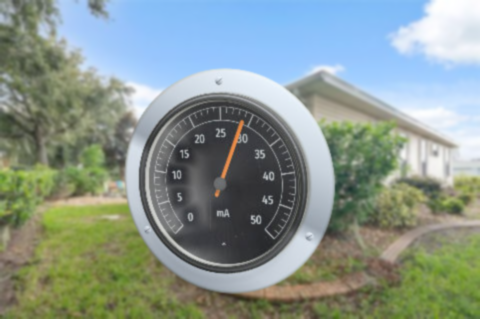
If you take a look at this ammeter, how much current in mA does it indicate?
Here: 29 mA
